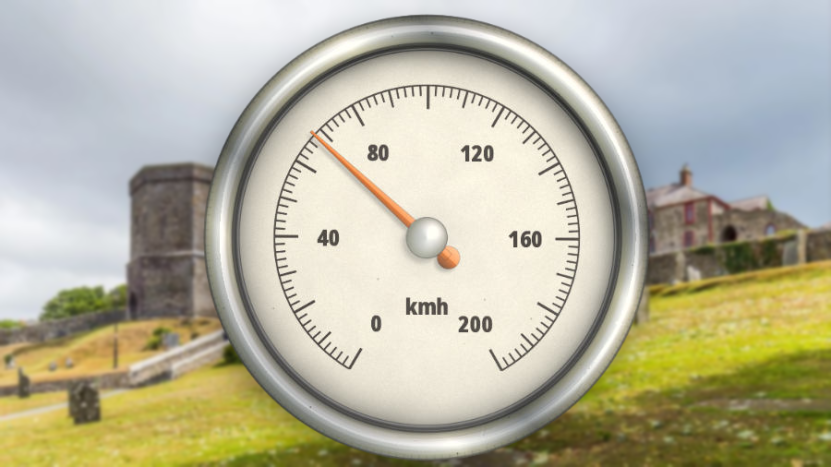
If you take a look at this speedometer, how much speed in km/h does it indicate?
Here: 68 km/h
